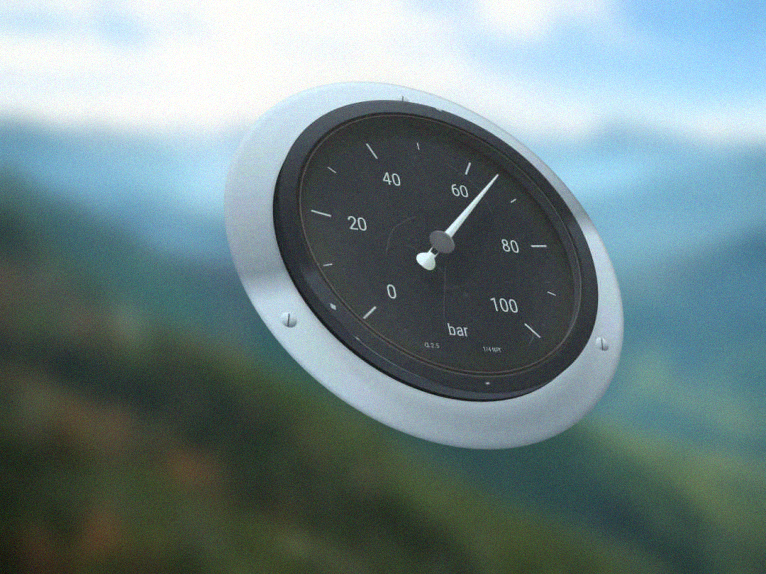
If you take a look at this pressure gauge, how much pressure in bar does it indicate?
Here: 65 bar
